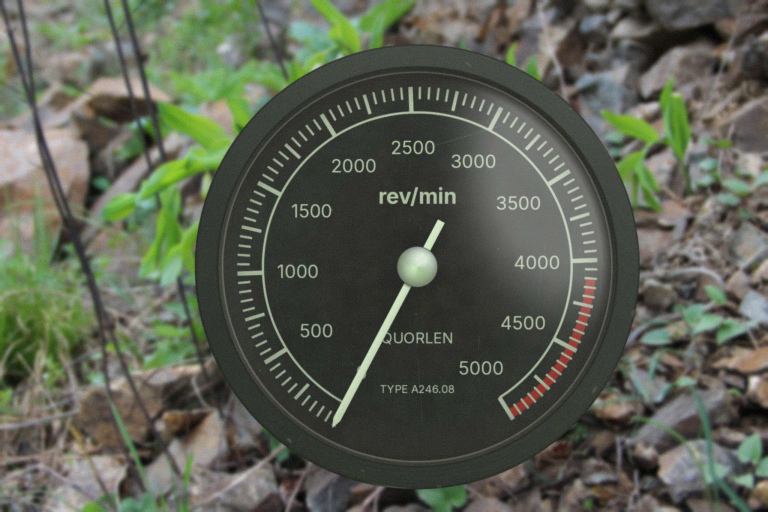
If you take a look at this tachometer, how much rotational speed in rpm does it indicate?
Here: 0 rpm
